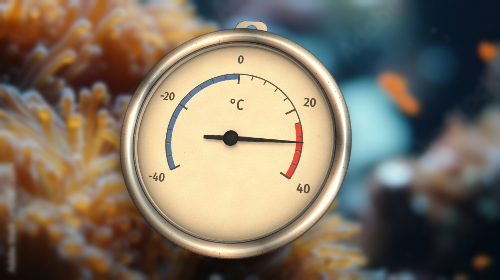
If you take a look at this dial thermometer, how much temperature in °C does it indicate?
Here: 30 °C
